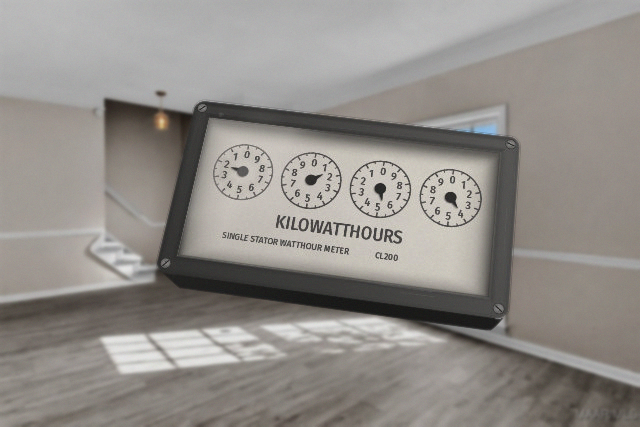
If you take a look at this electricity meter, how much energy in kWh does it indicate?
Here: 2154 kWh
